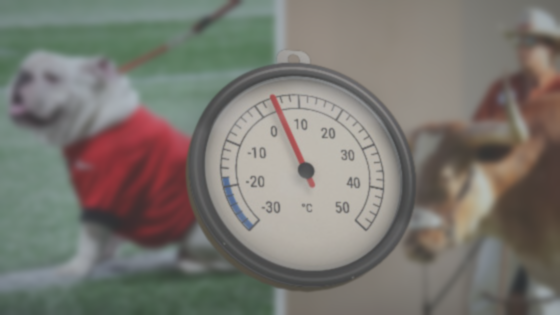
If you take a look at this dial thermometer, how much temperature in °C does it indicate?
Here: 4 °C
